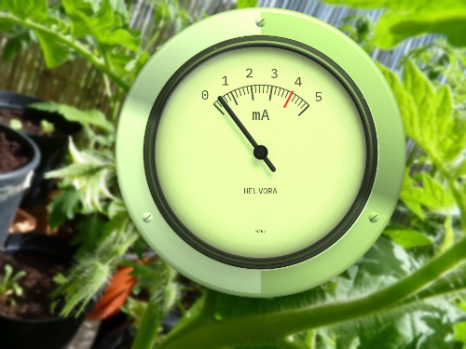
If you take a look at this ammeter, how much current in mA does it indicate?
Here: 0.4 mA
